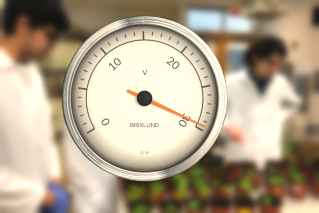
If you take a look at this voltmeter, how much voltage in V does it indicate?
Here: 29.5 V
